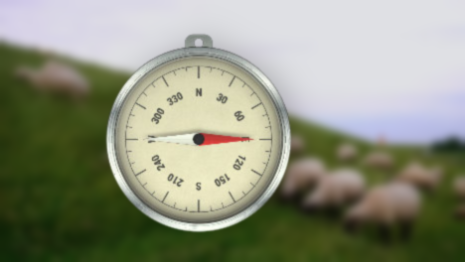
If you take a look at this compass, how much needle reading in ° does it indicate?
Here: 90 °
